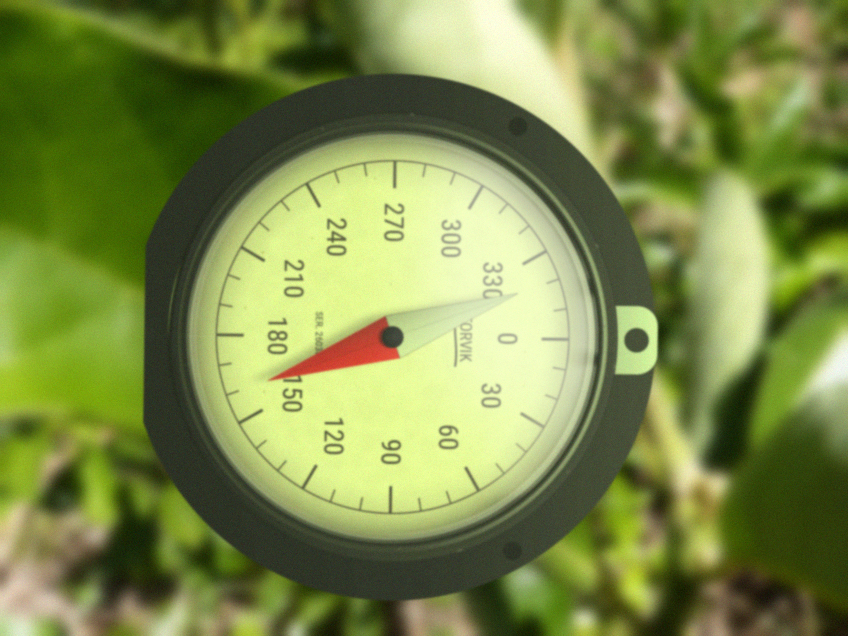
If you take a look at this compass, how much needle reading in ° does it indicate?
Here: 160 °
